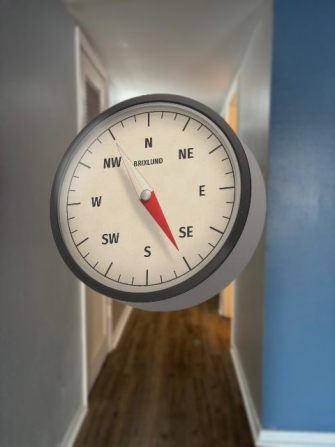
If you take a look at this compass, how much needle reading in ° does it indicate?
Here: 150 °
